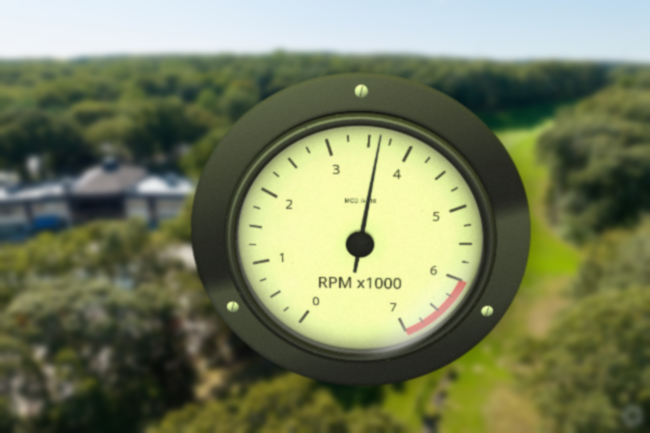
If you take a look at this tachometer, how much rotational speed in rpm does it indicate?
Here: 3625 rpm
